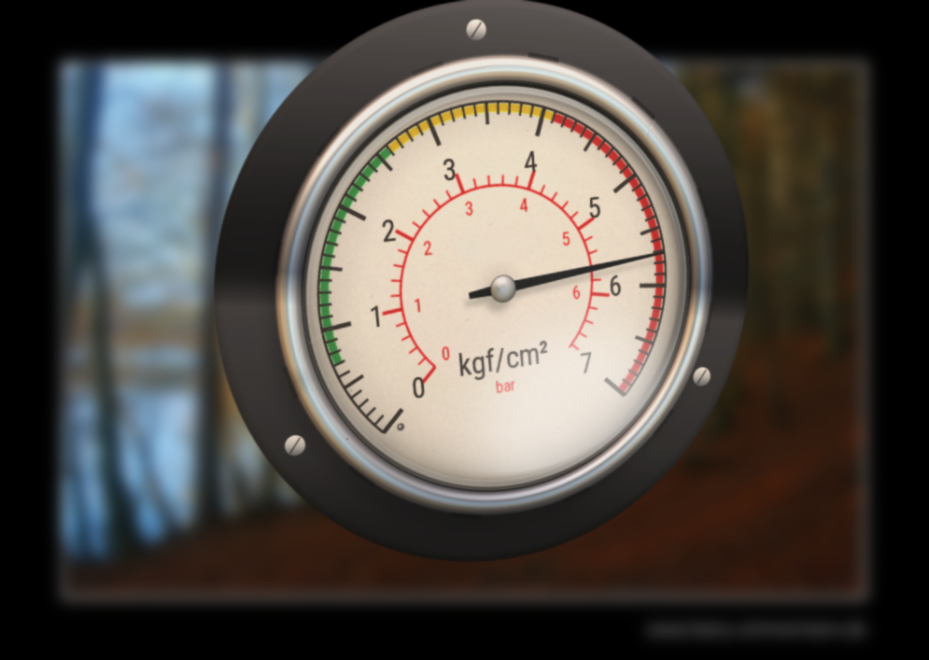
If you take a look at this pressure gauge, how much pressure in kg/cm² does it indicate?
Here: 5.7 kg/cm²
